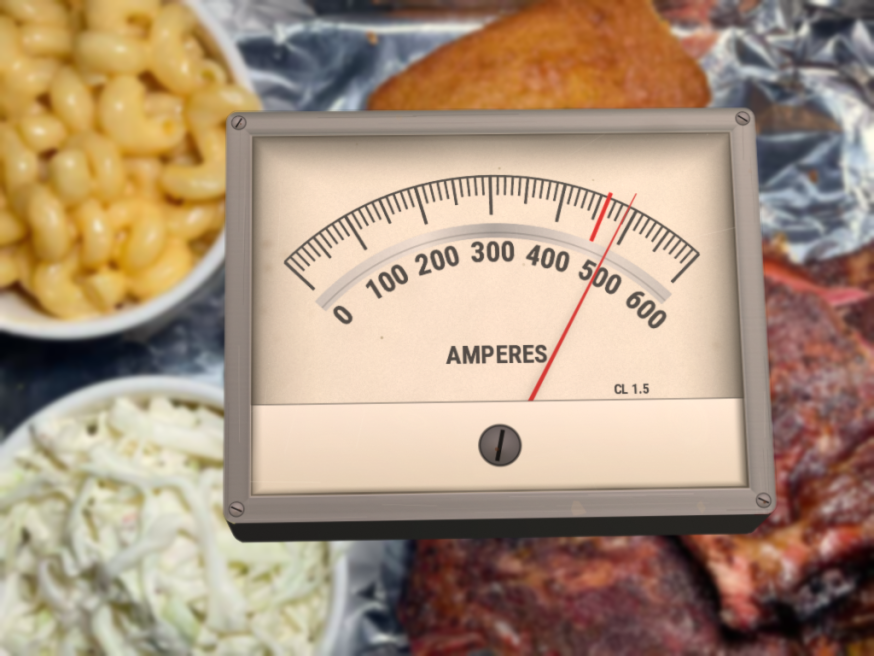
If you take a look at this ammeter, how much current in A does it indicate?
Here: 490 A
